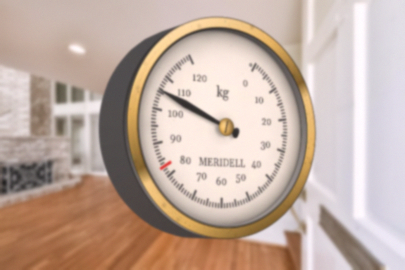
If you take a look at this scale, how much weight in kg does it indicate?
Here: 105 kg
